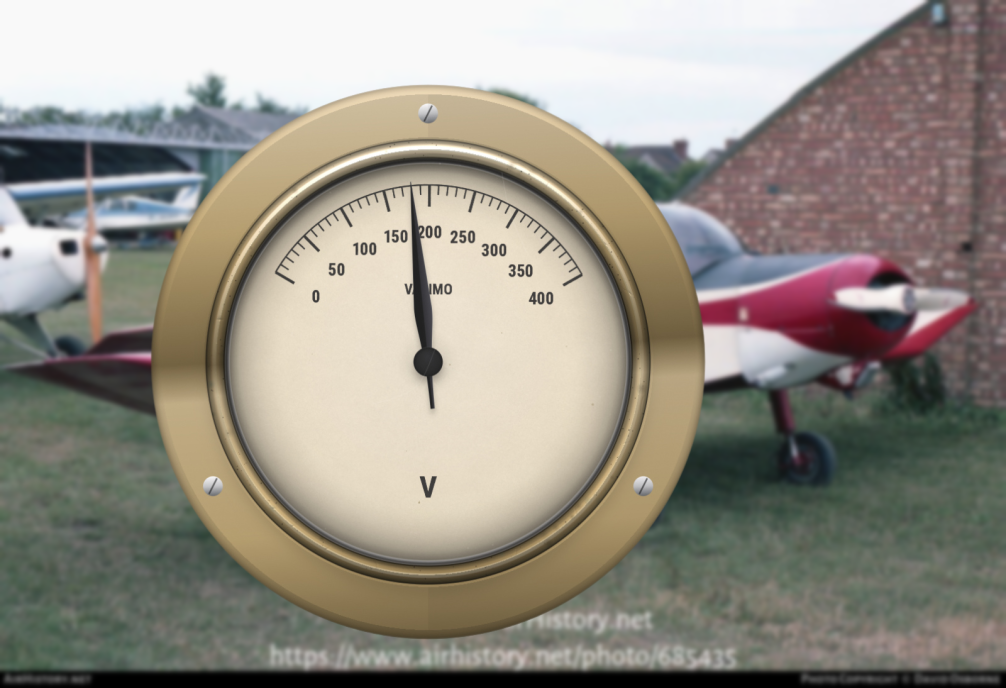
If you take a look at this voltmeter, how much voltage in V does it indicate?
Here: 180 V
